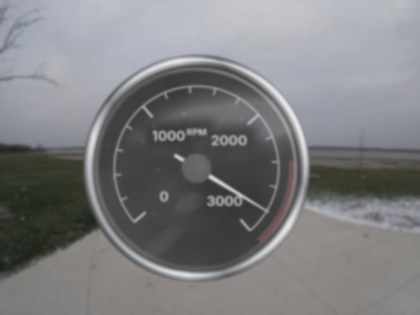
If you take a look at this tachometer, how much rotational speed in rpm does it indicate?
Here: 2800 rpm
